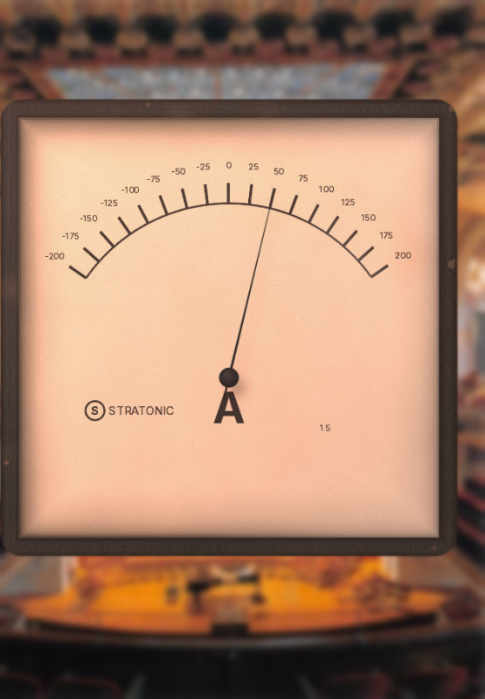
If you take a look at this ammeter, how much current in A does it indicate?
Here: 50 A
